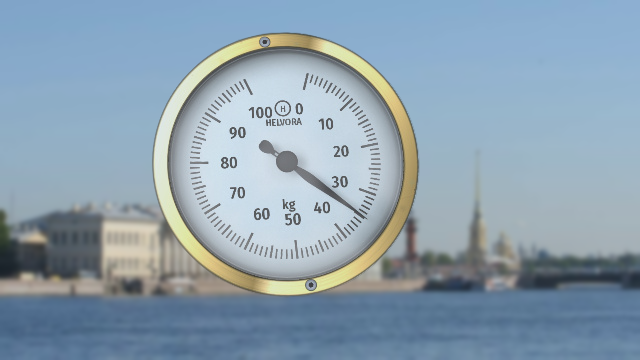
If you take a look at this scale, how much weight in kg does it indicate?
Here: 35 kg
